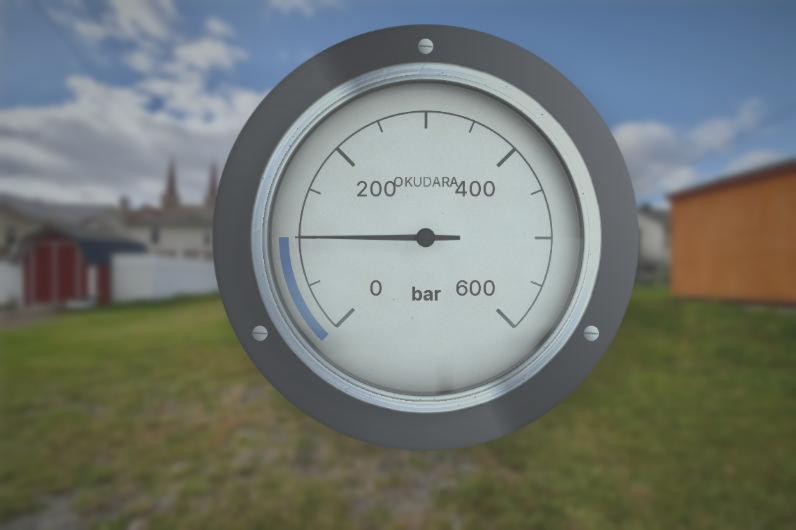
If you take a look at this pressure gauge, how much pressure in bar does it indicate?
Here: 100 bar
